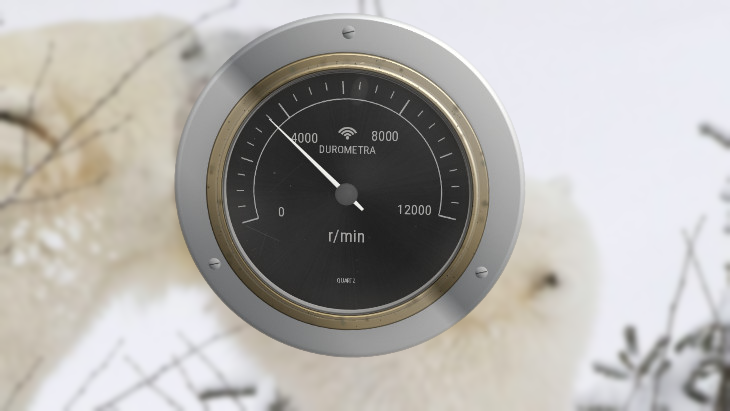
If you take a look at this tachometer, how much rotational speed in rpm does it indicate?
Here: 3500 rpm
